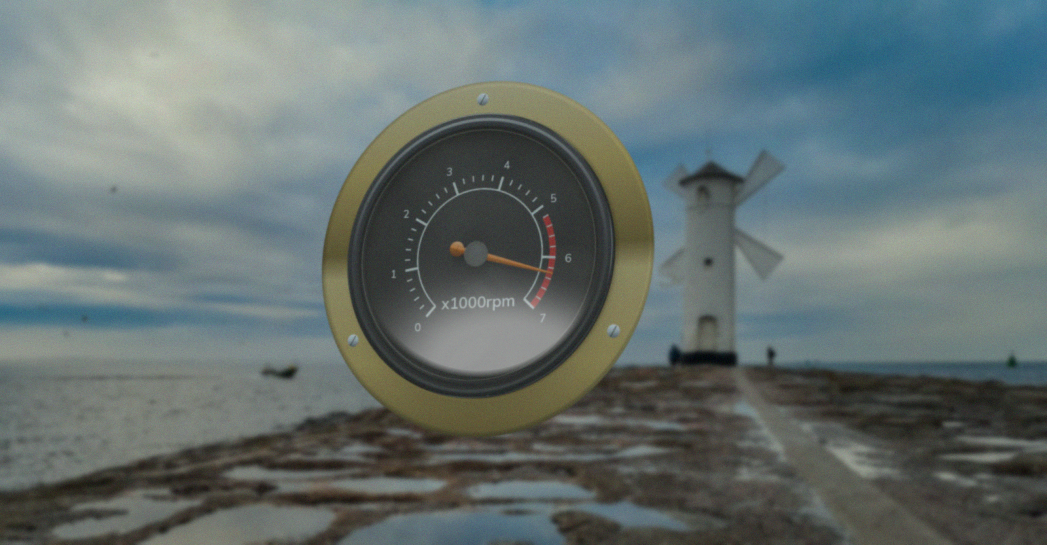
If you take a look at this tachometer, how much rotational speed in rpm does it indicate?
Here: 6300 rpm
